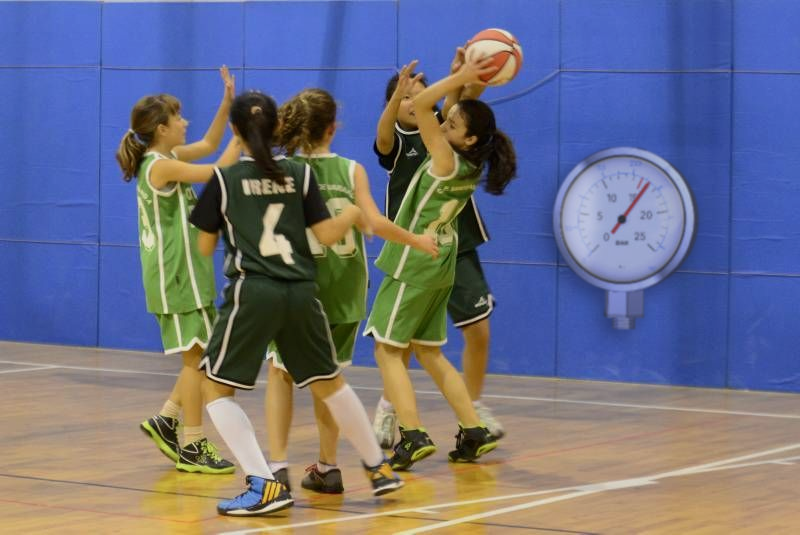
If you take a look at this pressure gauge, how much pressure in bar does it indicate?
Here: 16 bar
